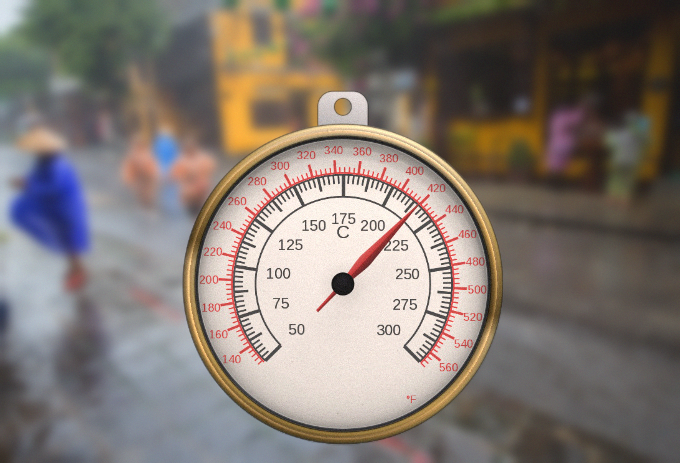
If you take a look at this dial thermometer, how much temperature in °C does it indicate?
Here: 215 °C
